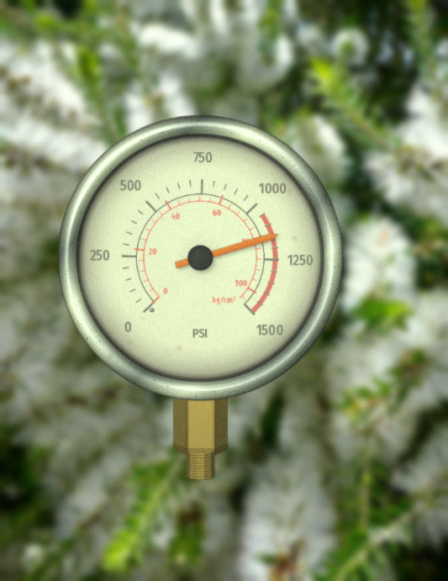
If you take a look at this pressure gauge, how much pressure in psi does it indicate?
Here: 1150 psi
